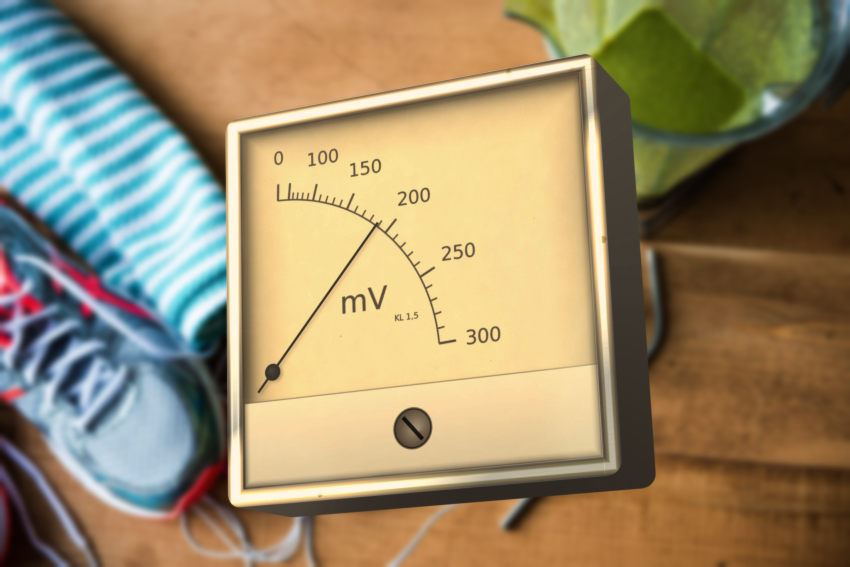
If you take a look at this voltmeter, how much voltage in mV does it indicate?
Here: 190 mV
